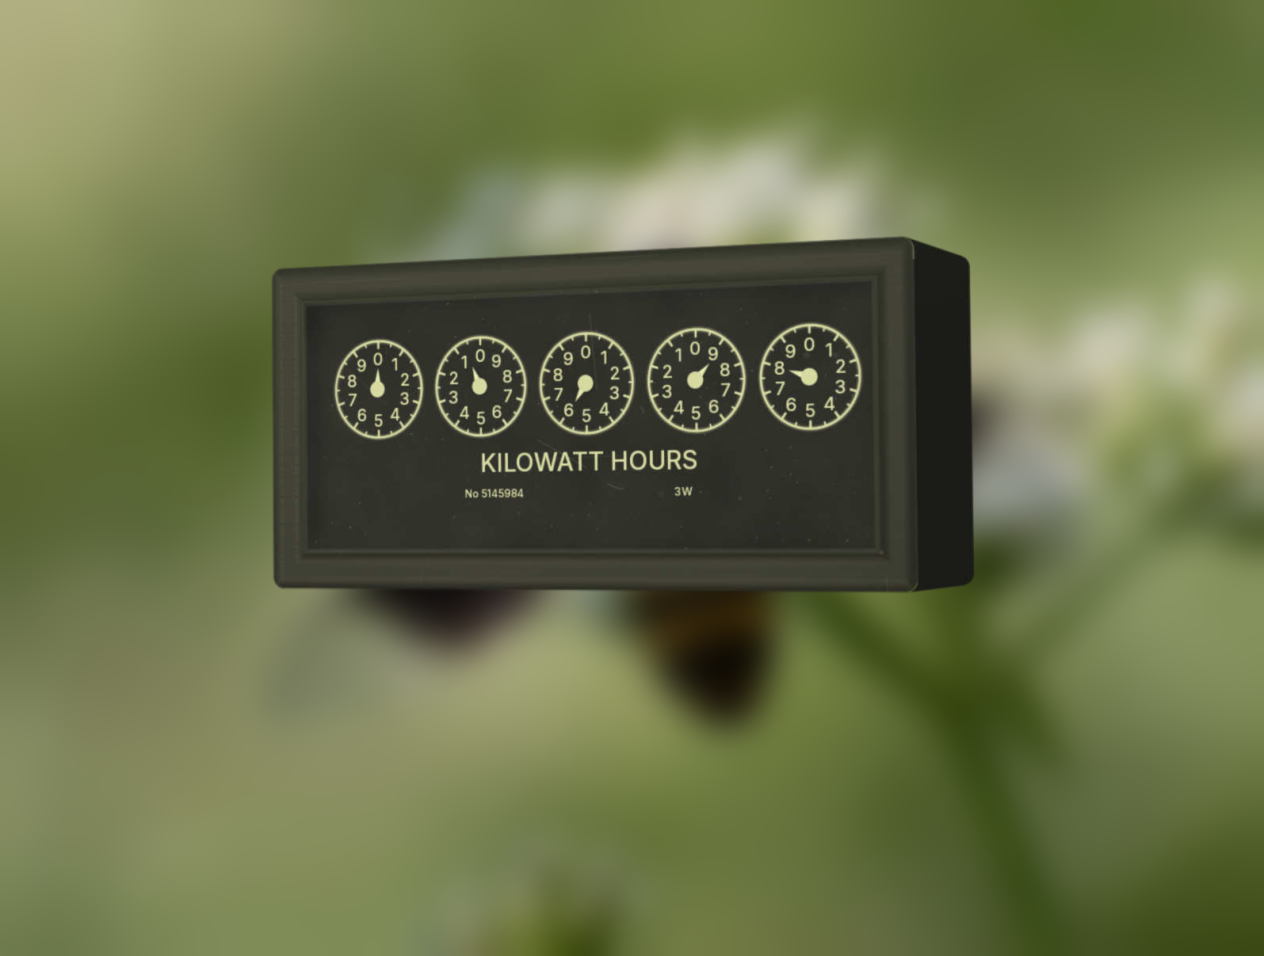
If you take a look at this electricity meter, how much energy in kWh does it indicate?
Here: 588 kWh
